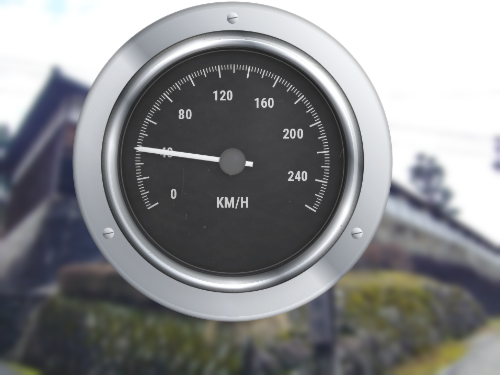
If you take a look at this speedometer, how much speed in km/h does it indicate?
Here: 40 km/h
